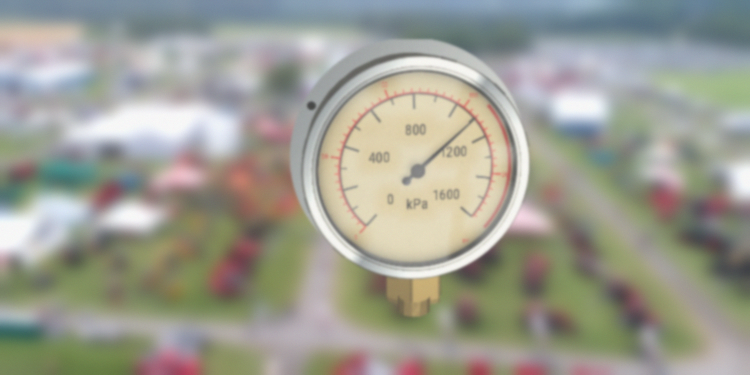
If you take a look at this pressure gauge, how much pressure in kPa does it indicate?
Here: 1100 kPa
